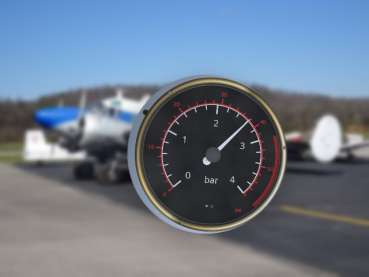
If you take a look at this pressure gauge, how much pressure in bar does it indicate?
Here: 2.6 bar
